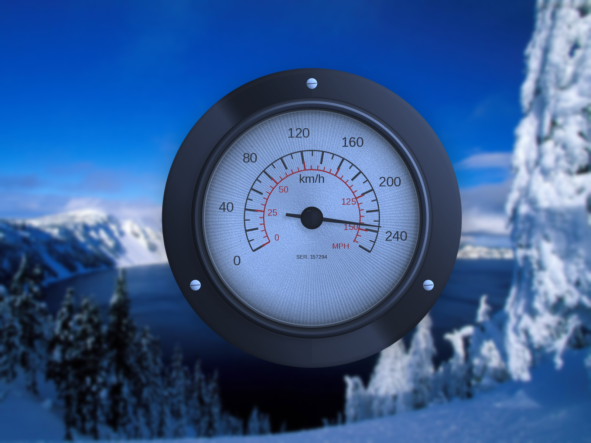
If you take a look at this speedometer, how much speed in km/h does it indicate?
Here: 235 km/h
